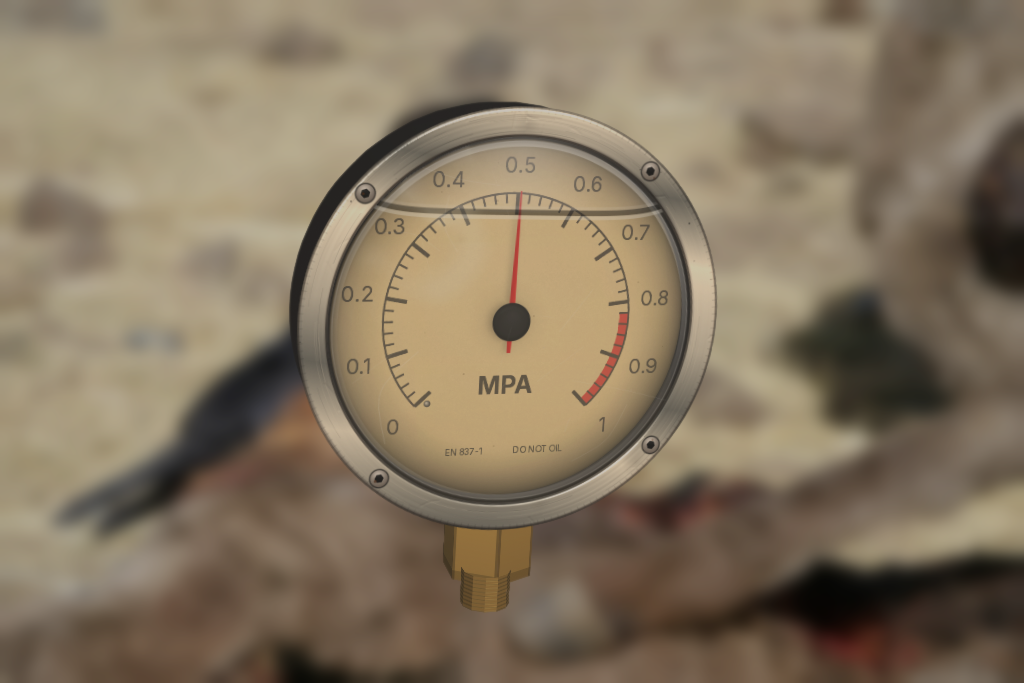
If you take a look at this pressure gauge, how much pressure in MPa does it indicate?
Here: 0.5 MPa
